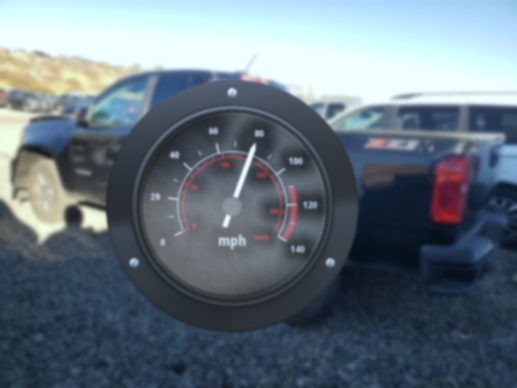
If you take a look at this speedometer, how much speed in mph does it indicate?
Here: 80 mph
